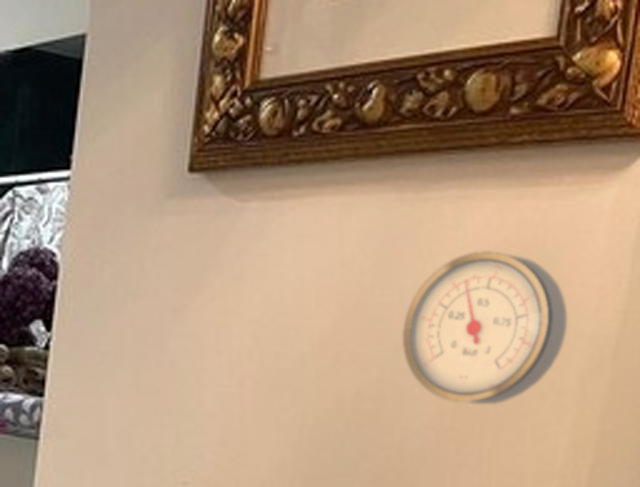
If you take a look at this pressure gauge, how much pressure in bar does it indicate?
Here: 0.4 bar
